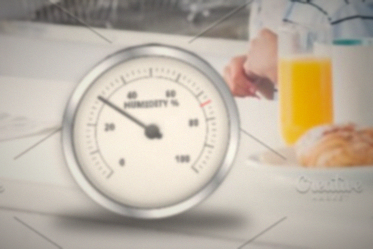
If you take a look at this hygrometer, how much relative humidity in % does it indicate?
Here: 30 %
